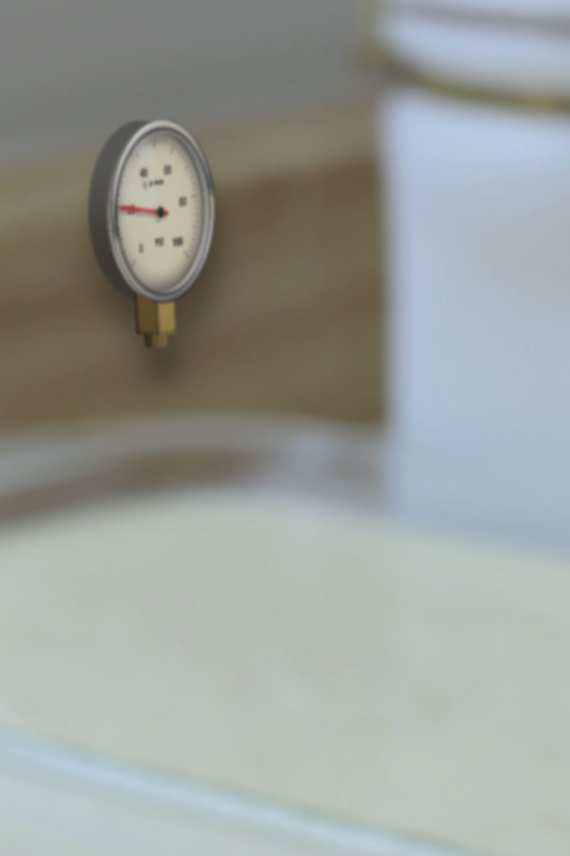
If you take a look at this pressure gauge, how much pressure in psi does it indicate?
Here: 20 psi
